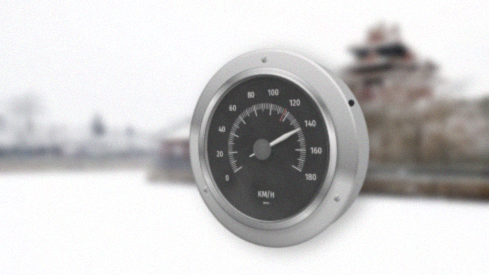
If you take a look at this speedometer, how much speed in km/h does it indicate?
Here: 140 km/h
